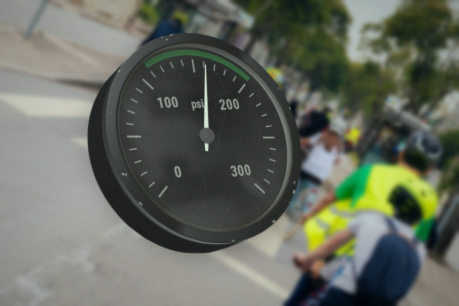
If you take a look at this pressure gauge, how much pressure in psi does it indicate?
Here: 160 psi
